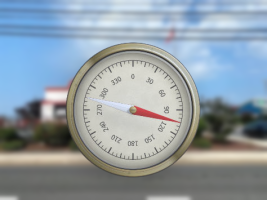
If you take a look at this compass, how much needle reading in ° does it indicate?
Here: 105 °
